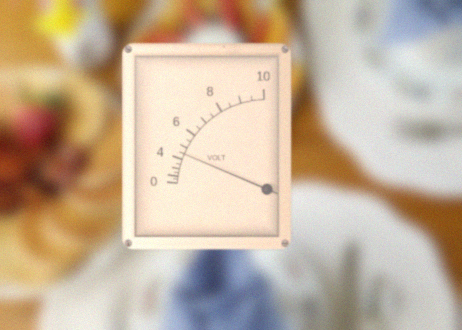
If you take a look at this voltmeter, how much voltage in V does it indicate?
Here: 4.5 V
